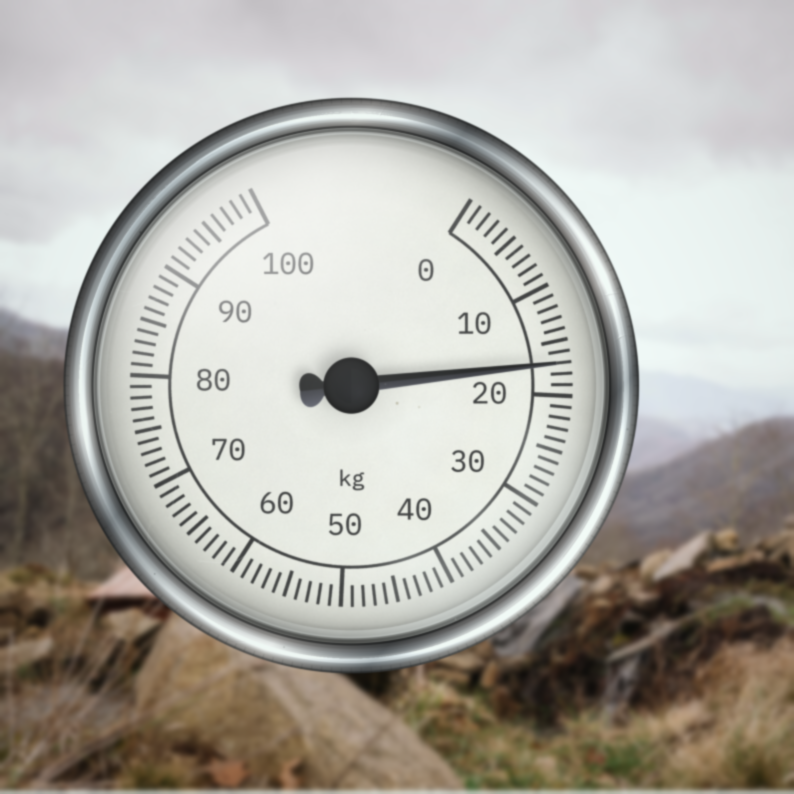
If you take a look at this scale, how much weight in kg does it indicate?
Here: 17 kg
